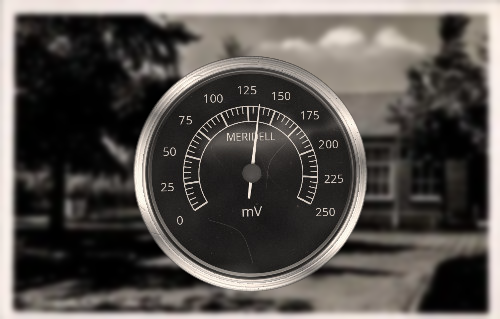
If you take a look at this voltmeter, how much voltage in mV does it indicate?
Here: 135 mV
